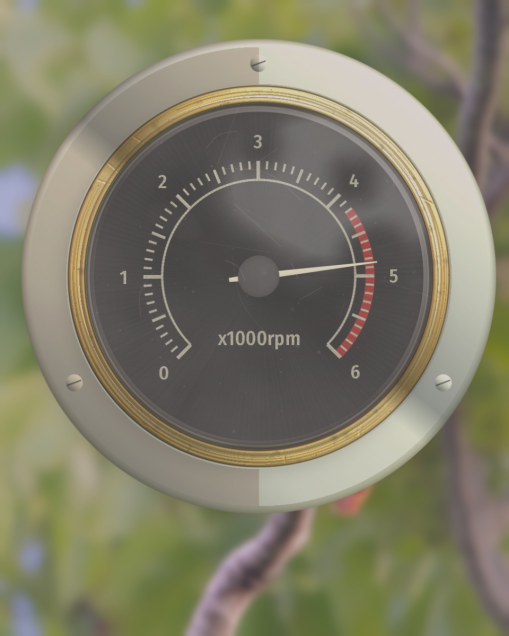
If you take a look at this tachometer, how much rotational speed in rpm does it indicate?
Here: 4850 rpm
